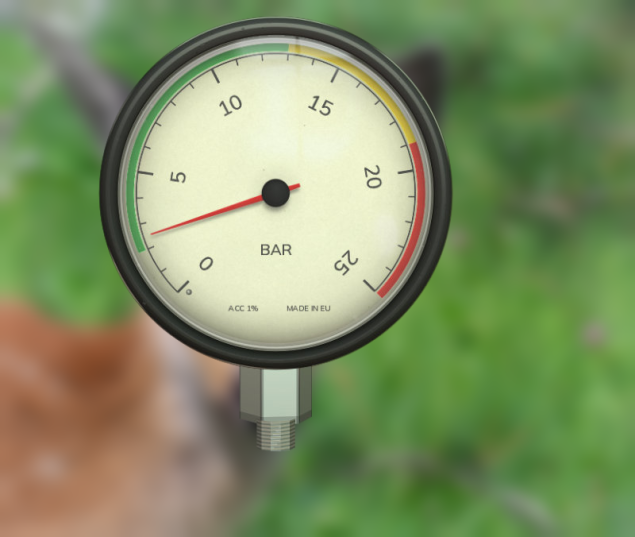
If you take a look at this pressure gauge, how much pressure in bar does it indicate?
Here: 2.5 bar
